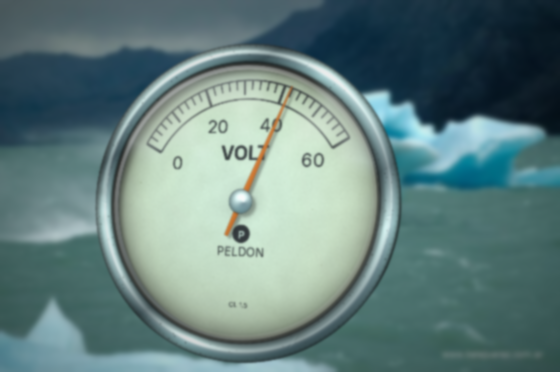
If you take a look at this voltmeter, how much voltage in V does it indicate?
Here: 42 V
